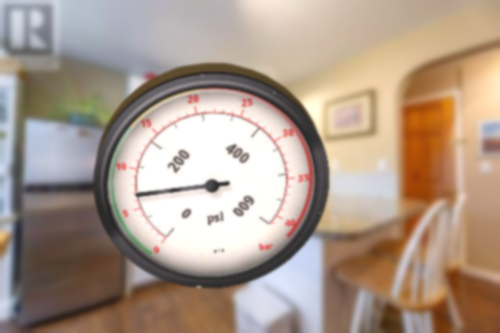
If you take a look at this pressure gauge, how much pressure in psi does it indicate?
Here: 100 psi
